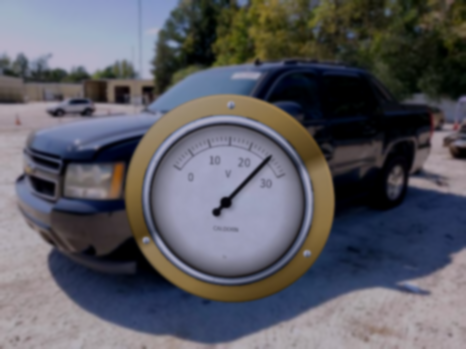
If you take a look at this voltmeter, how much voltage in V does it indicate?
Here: 25 V
